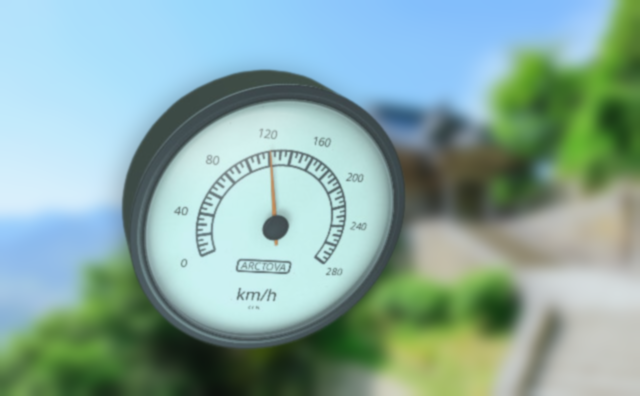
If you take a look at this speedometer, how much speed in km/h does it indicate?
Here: 120 km/h
